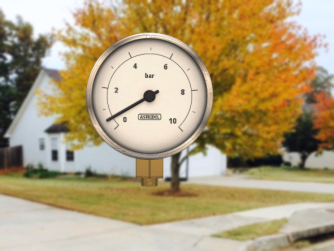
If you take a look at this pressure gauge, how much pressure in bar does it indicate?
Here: 0.5 bar
